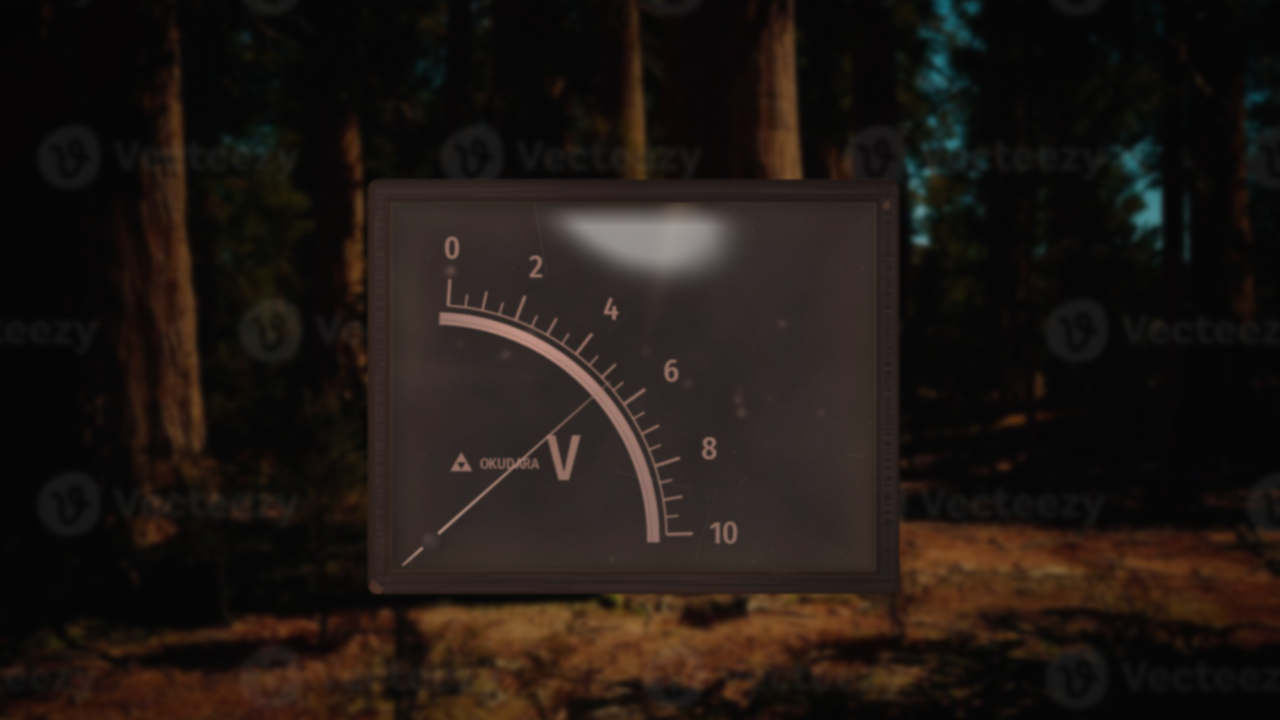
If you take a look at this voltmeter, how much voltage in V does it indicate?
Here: 5.25 V
